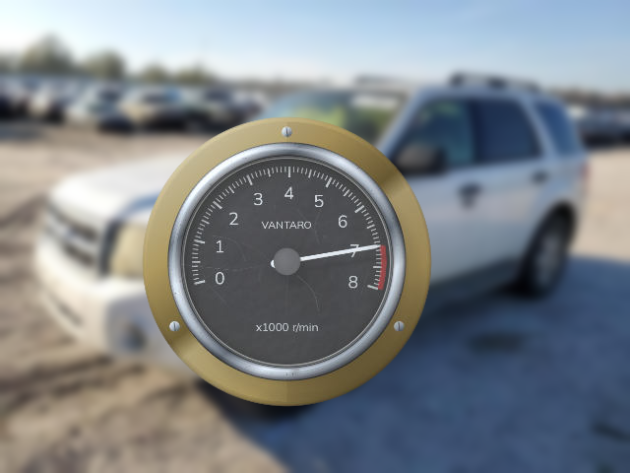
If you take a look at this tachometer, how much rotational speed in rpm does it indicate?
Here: 7000 rpm
